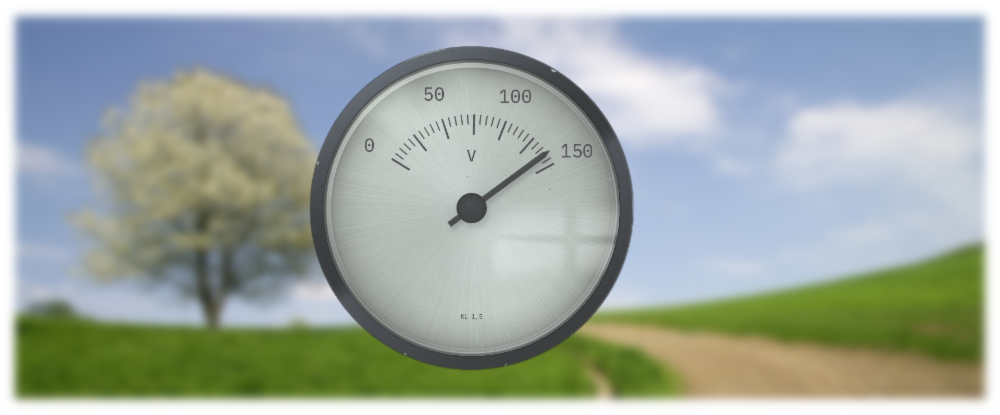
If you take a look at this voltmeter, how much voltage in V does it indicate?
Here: 140 V
